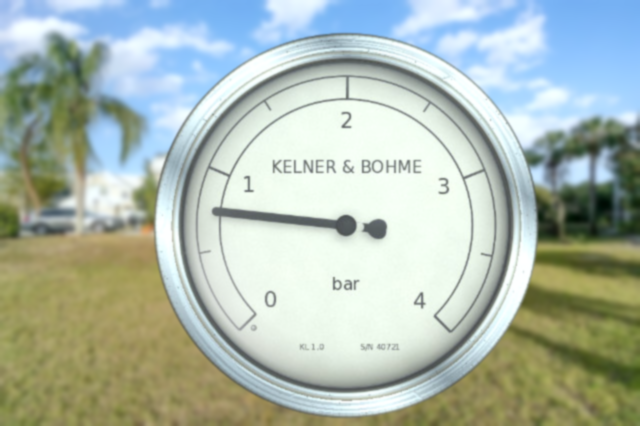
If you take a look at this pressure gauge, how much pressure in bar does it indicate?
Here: 0.75 bar
